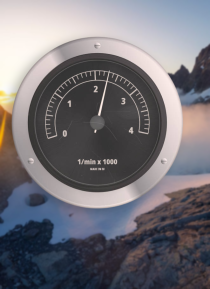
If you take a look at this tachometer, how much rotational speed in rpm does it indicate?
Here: 2300 rpm
